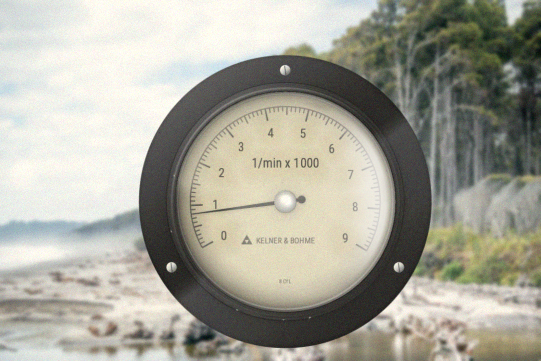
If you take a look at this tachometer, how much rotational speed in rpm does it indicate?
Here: 800 rpm
